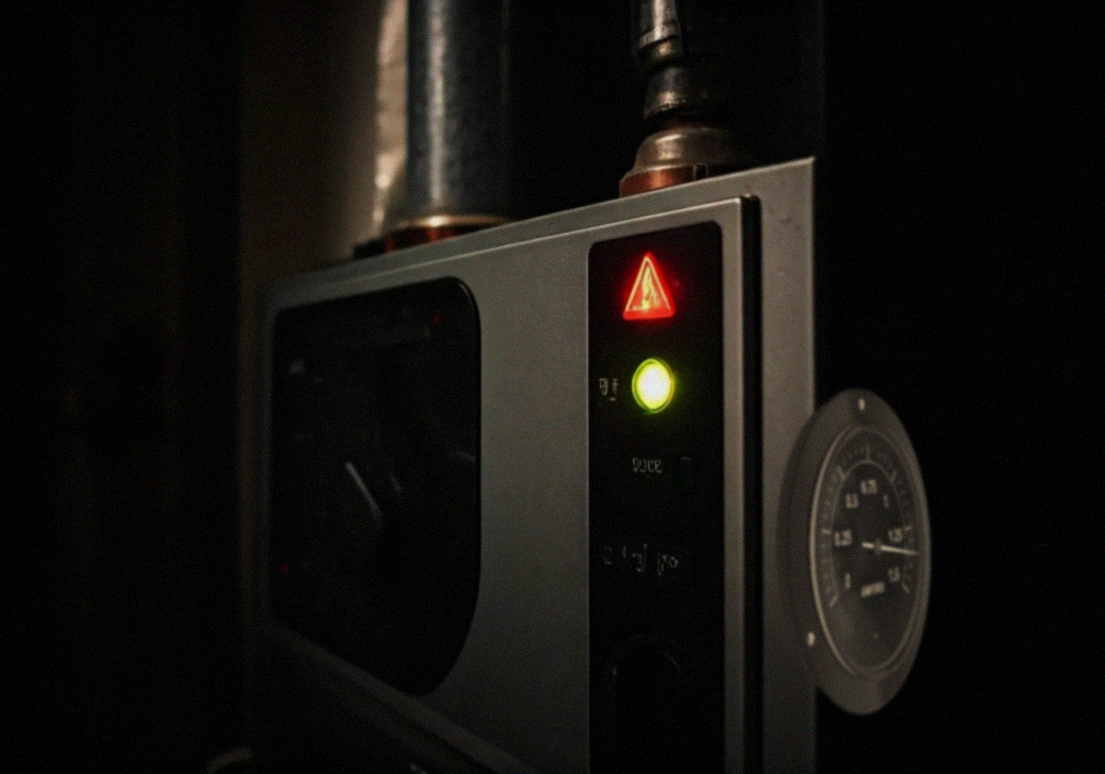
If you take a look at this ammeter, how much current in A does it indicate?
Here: 1.35 A
